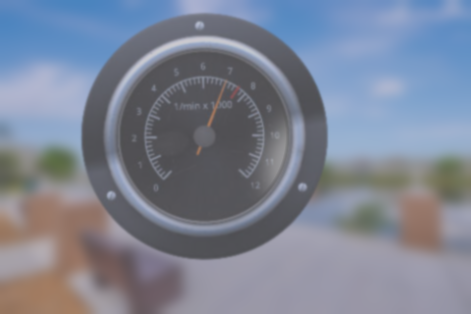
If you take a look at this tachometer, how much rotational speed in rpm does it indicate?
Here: 7000 rpm
